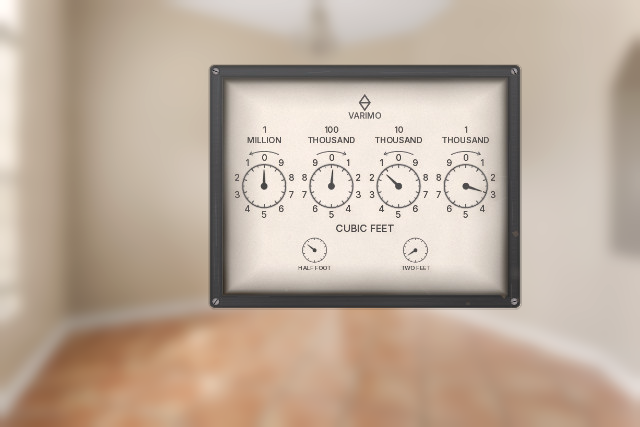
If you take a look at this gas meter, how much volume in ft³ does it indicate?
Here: 1300 ft³
